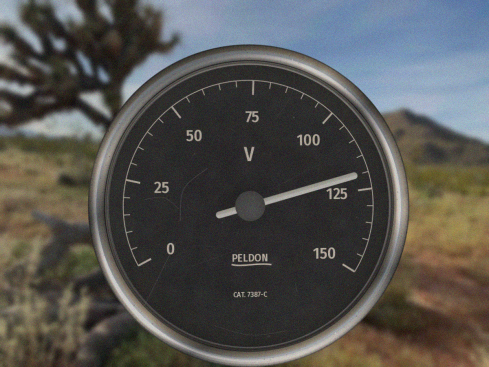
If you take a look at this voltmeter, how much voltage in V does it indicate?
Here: 120 V
